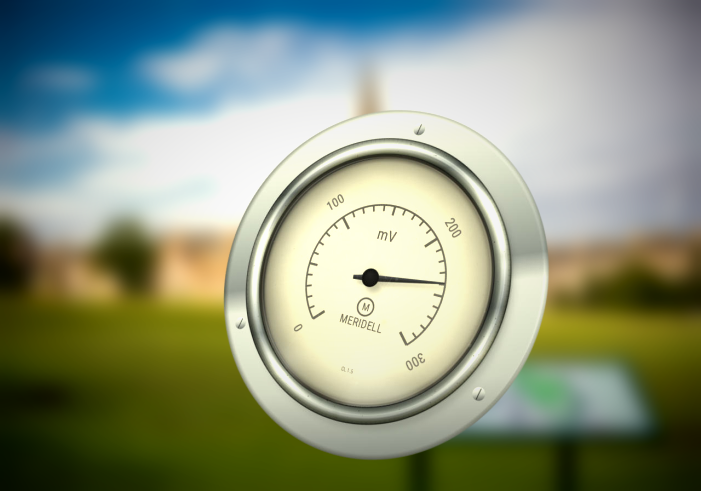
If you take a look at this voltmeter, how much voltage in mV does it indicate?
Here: 240 mV
